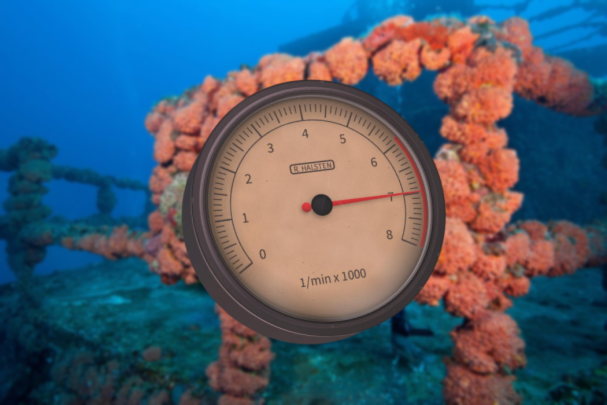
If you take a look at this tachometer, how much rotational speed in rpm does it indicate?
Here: 7000 rpm
